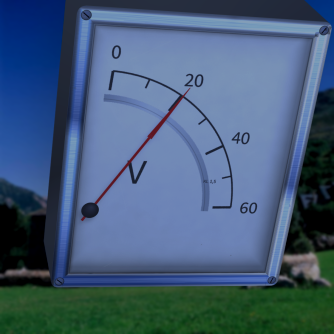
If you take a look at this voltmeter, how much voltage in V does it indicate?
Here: 20 V
